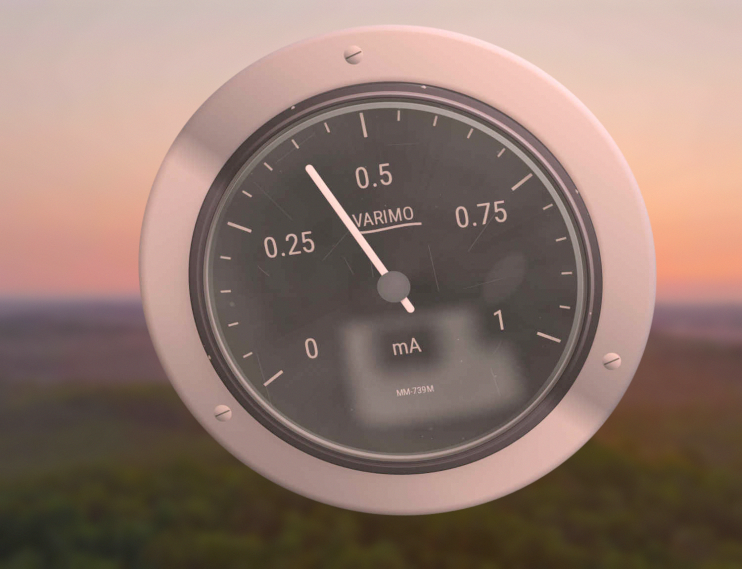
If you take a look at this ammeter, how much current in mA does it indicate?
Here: 0.4 mA
